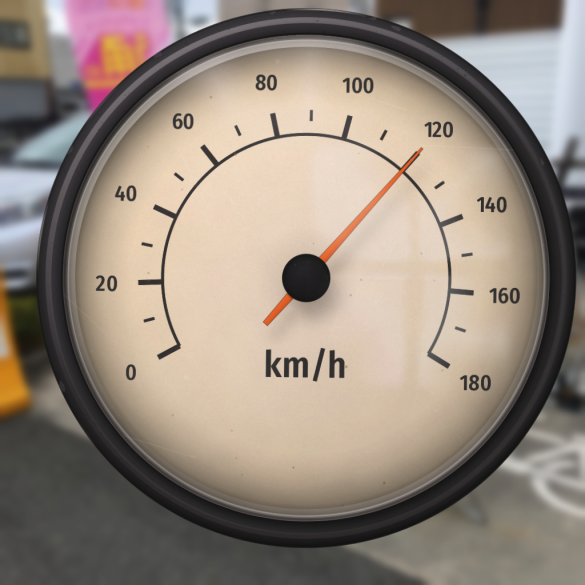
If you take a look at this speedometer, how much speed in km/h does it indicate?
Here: 120 km/h
